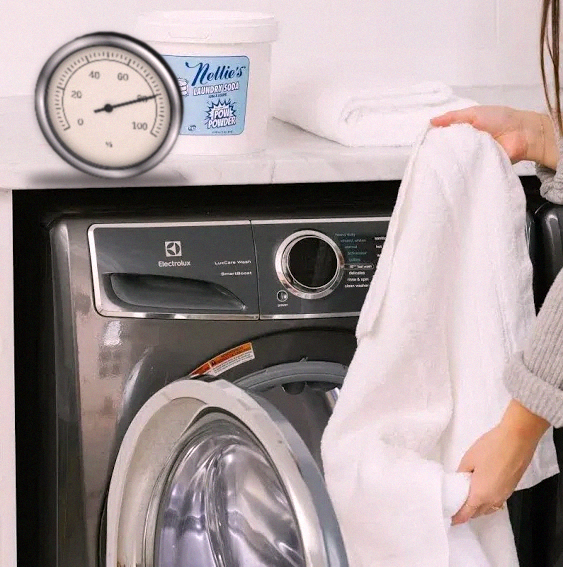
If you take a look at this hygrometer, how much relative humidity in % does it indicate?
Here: 80 %
